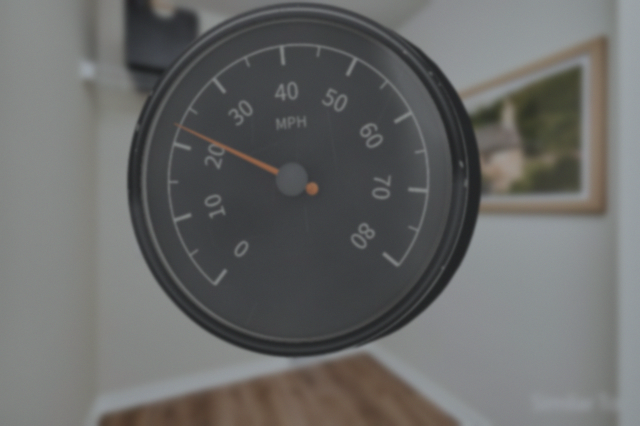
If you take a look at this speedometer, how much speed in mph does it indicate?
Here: 22.5 mph
